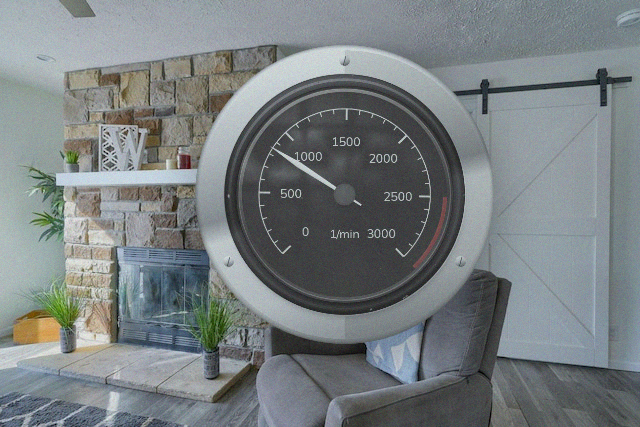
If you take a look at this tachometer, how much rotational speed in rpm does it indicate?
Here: 850 rpm
